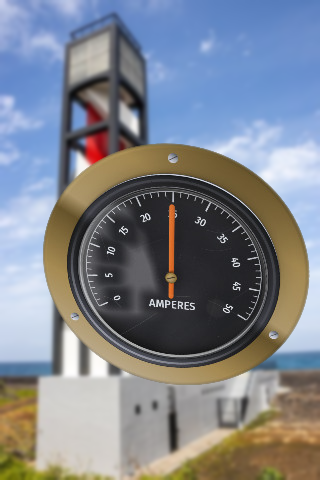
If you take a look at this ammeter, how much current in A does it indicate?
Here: 25 A
